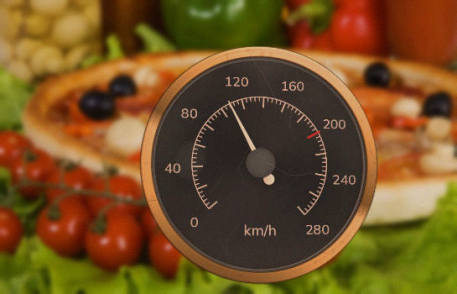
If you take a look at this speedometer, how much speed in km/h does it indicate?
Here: 108 km/h
